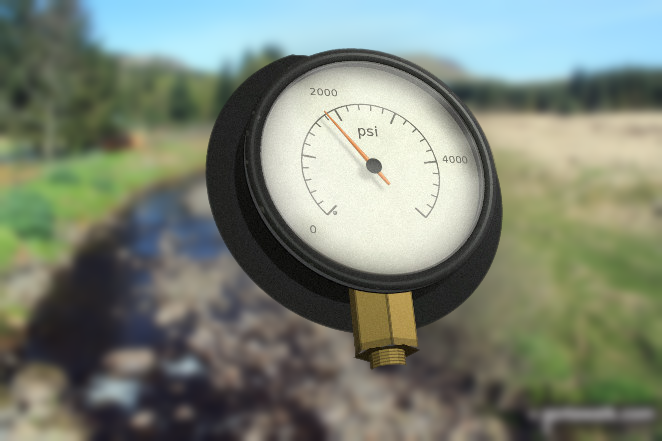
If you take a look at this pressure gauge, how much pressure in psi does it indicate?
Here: 1800 psi
